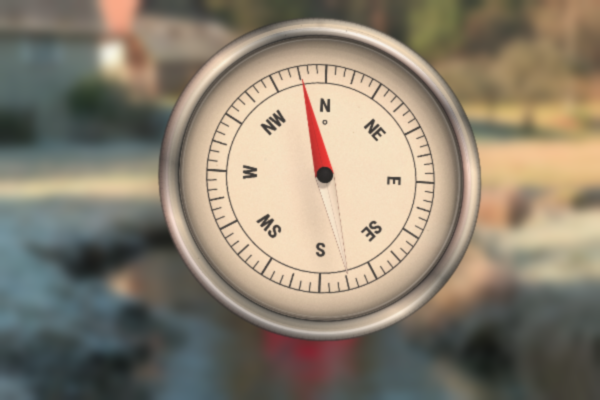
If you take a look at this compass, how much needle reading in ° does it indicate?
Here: 345 °
